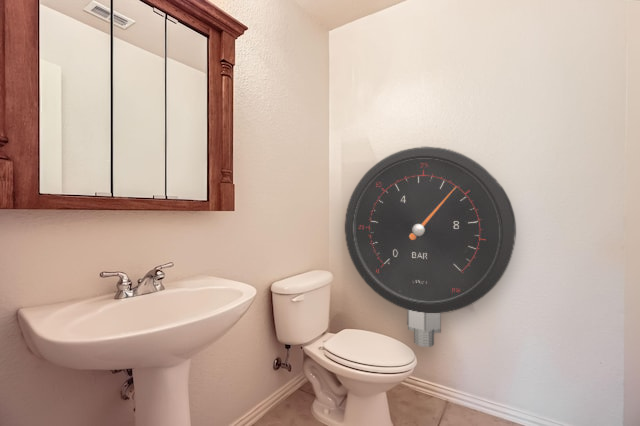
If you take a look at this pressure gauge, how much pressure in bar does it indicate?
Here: 6.5 bar
